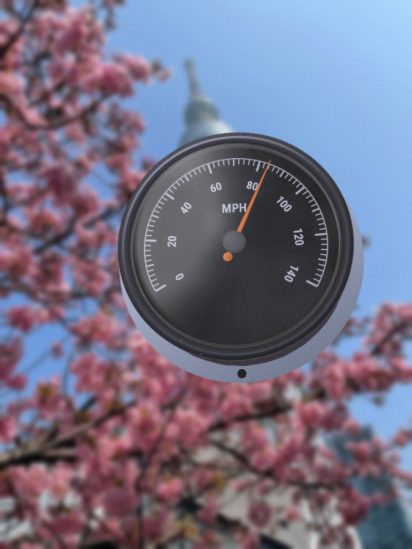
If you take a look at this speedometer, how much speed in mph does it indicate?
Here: 84 mph
